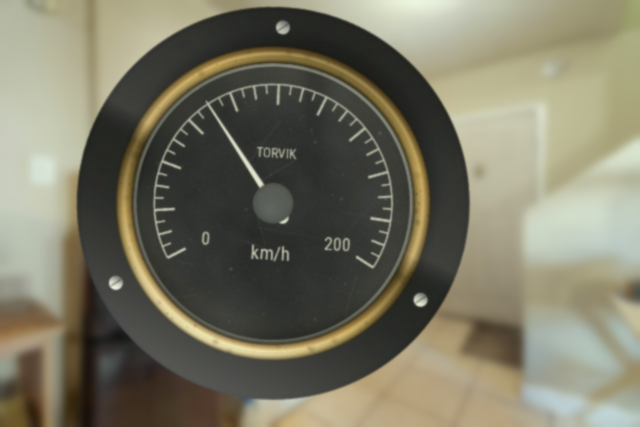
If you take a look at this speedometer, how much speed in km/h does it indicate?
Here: 70 km/h
